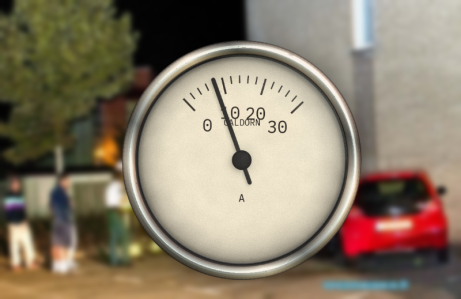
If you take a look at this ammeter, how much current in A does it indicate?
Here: 8 A
